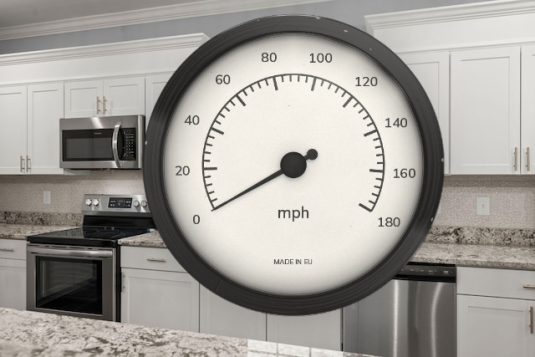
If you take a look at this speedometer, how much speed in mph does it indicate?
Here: 0 mph
